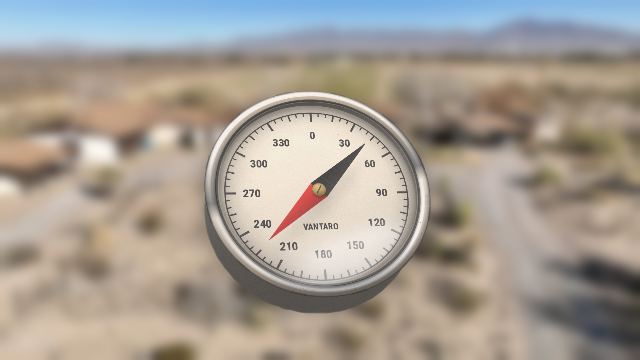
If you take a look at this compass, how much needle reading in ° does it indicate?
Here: 225 °
